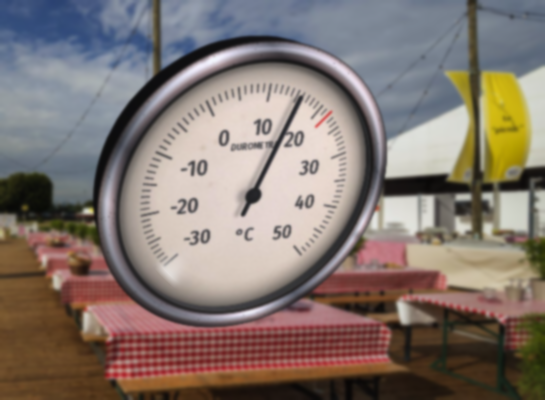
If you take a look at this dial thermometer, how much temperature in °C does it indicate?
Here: 15 °C
